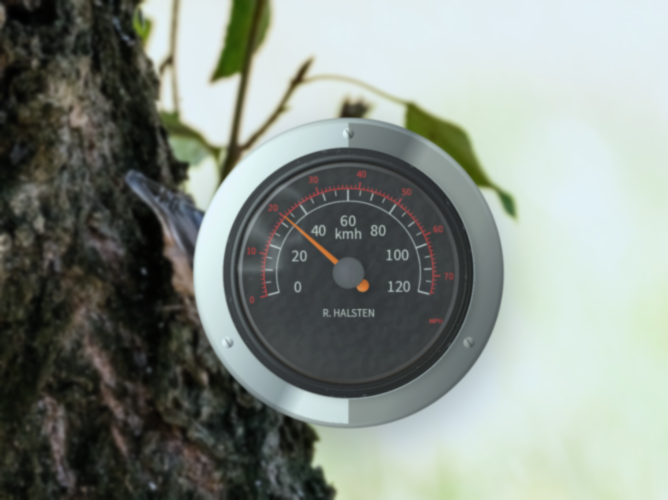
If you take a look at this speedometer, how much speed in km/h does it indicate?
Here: 32.5 km/h
